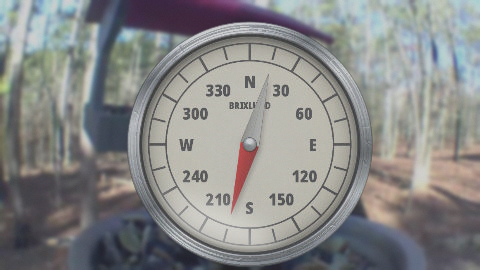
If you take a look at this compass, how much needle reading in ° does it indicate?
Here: 195 °
